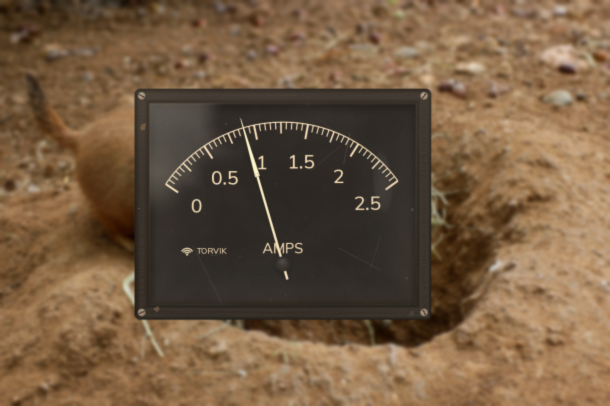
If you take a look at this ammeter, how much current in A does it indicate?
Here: 0.9 A
